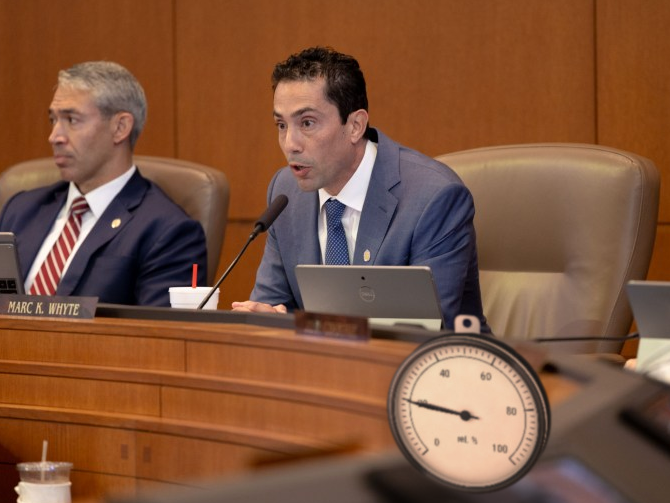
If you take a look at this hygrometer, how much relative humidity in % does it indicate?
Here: 20 %
